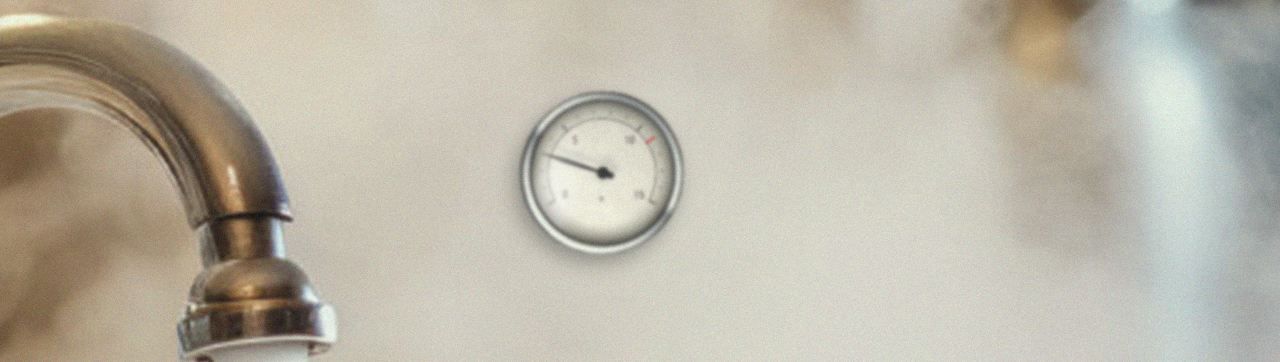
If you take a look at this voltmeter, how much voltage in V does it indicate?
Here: 3 V
